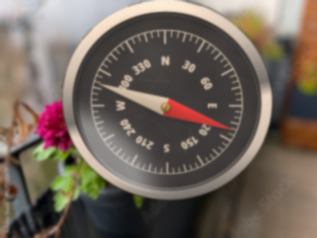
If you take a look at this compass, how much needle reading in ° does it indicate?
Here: 110 °
